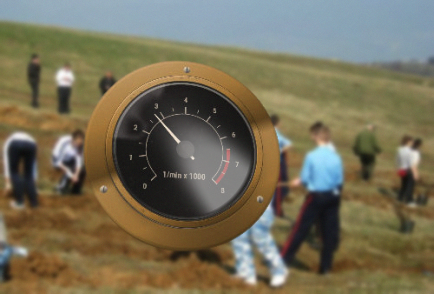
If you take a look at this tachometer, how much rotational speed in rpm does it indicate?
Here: 2750 rpm
